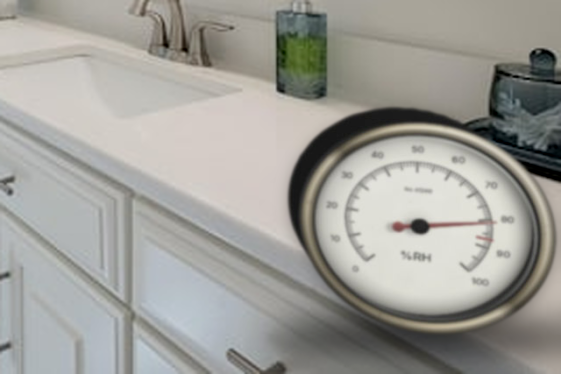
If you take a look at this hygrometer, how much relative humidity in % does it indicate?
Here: 80 %
